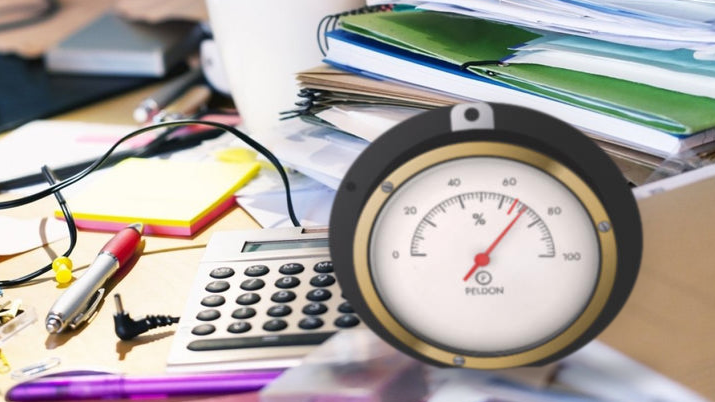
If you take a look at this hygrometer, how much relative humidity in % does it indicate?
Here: 70 %
